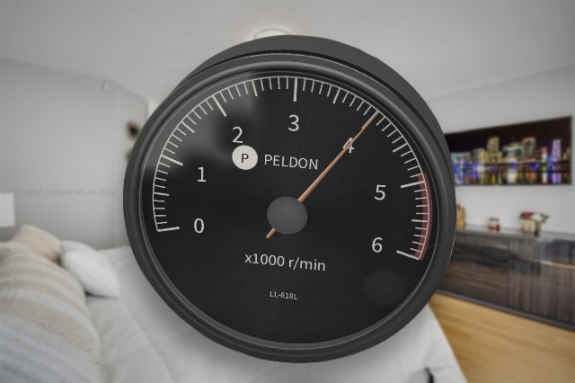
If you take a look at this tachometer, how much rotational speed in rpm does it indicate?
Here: 4000 rpm
